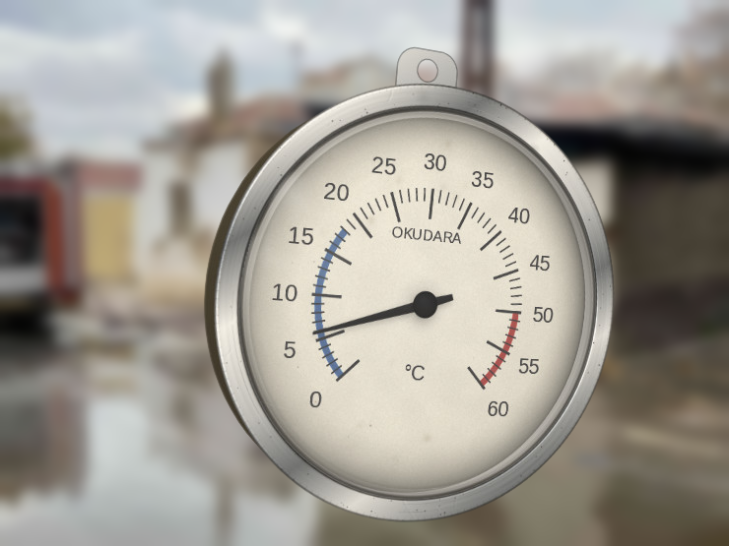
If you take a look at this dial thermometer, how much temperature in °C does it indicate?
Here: 6 °C
